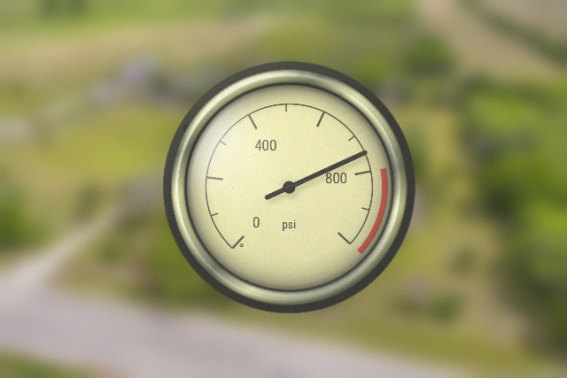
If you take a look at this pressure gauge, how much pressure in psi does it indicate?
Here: 750 psi
